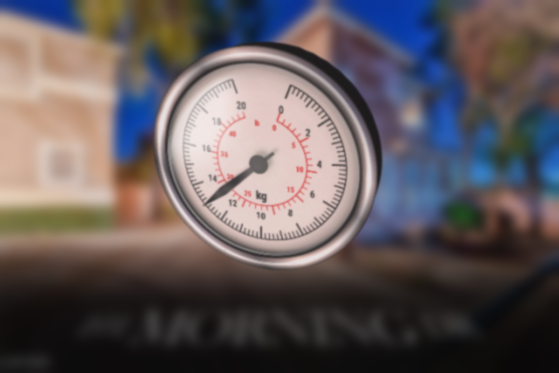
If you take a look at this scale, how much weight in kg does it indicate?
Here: 13 kg
